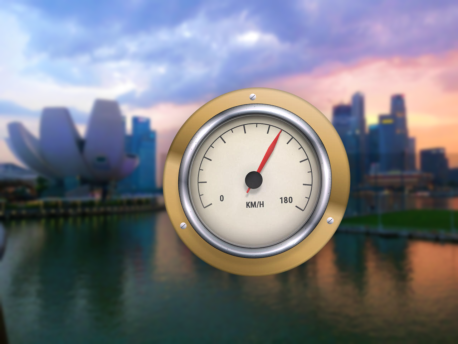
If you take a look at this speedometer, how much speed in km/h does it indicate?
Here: 110 km/h
